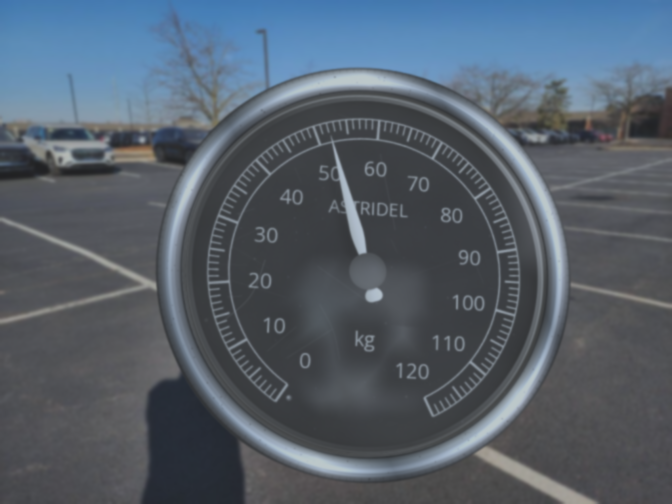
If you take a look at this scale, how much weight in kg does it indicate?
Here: 52 kg
